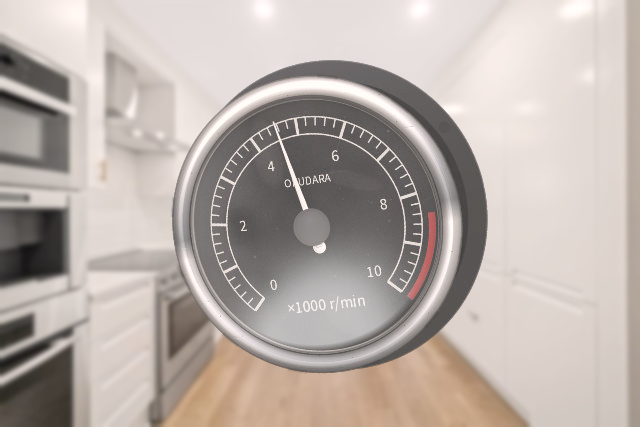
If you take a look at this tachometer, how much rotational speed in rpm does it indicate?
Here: 4600 rpm
